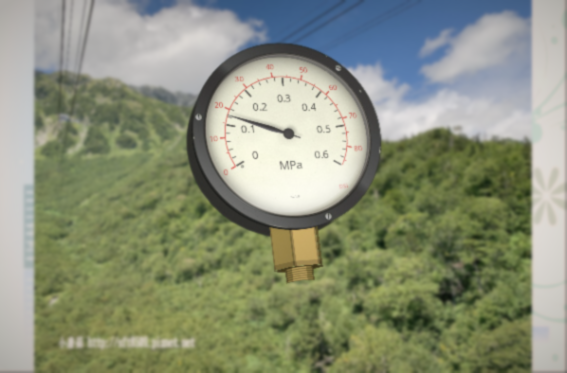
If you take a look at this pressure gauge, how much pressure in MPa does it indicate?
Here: 0.12 MPa
